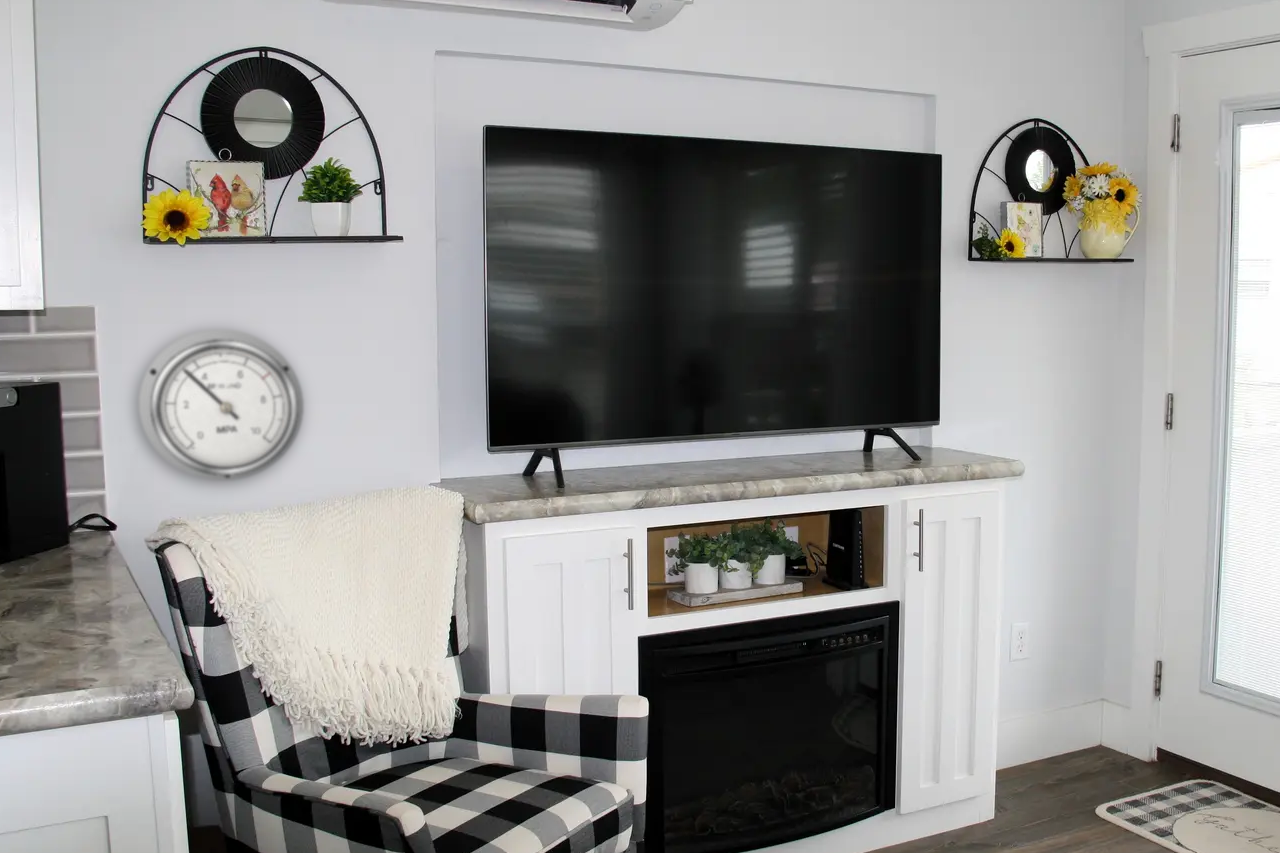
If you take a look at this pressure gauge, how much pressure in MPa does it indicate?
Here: 3.5 MPa
